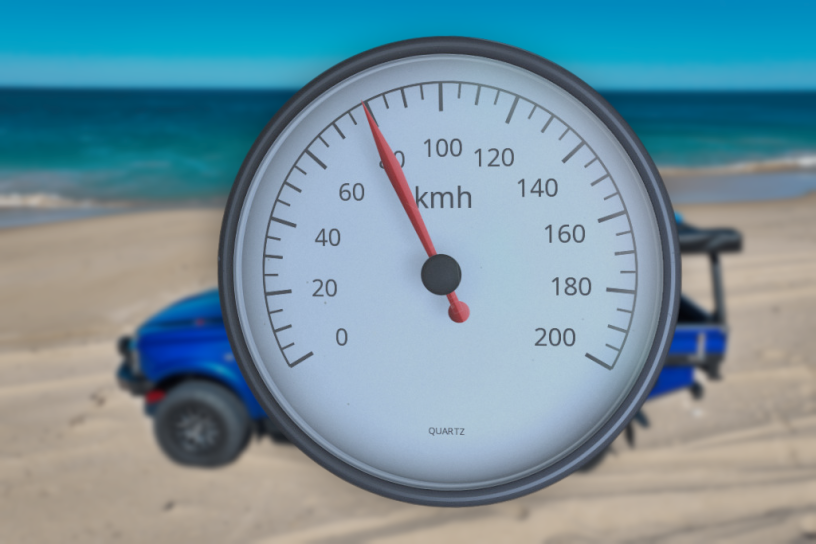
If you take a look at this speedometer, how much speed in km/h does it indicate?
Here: 80 km/h
